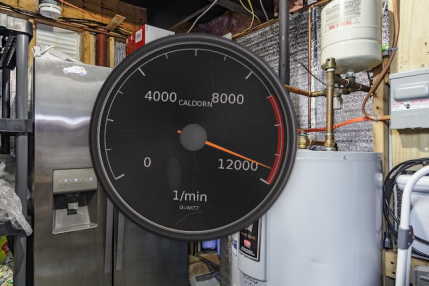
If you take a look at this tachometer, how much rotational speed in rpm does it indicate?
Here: 11500 rpm
